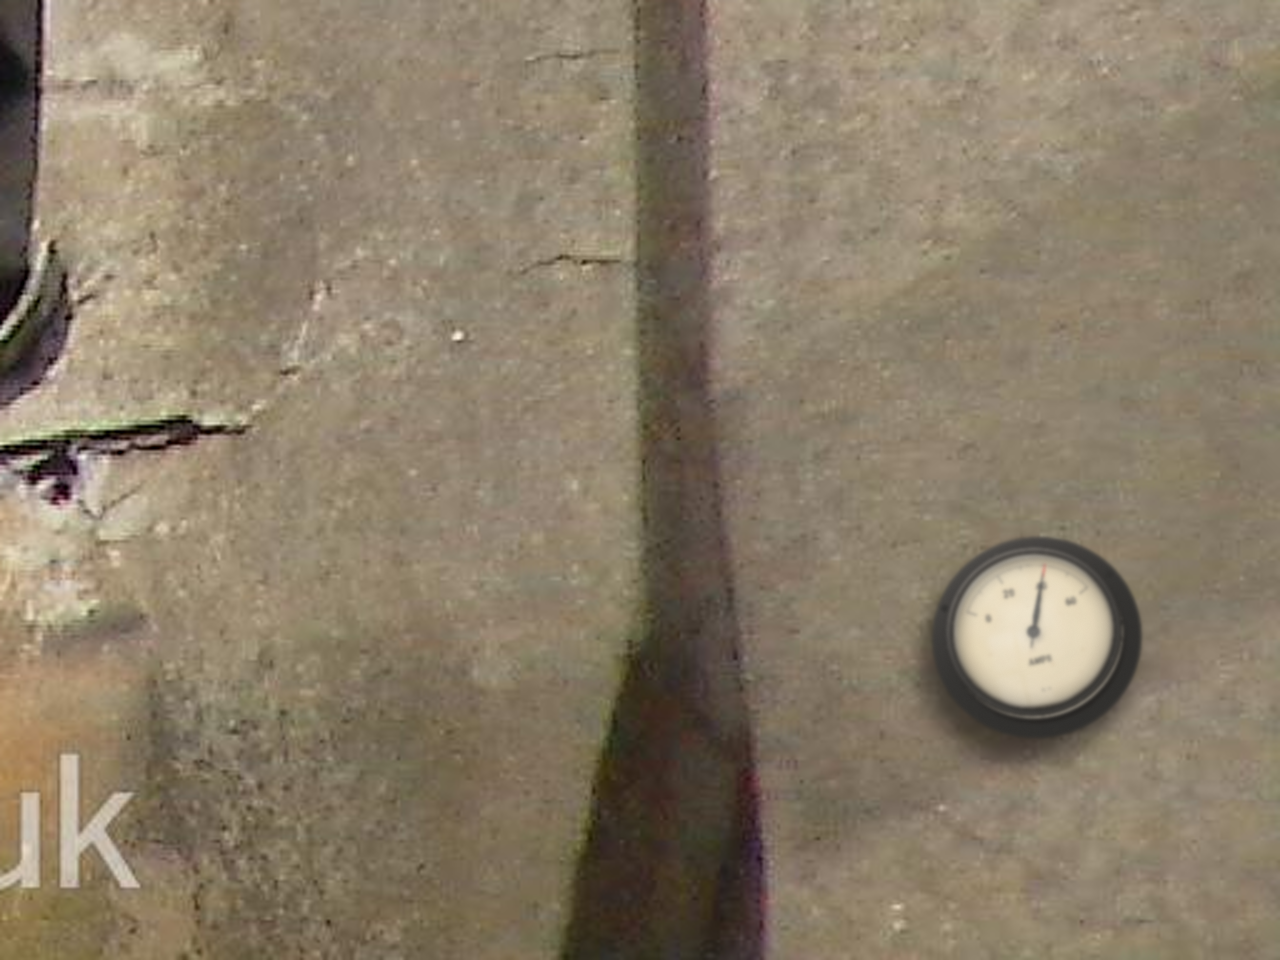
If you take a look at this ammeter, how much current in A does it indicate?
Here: 40 A
